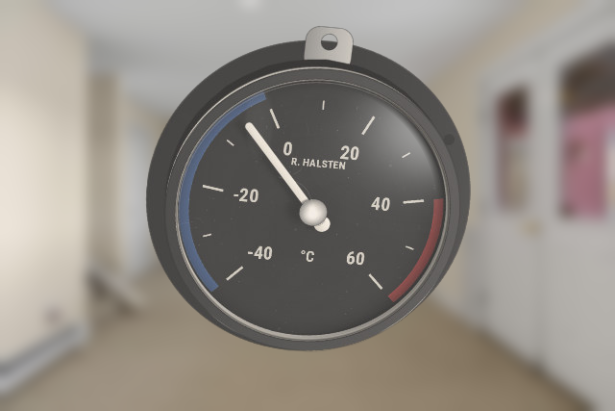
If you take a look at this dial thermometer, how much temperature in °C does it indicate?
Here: -5 °C
